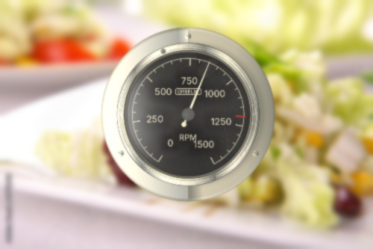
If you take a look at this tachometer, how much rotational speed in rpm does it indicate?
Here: 850 rpm
